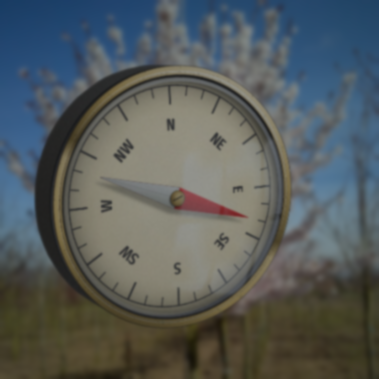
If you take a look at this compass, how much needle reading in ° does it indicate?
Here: 110 °
